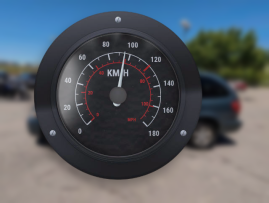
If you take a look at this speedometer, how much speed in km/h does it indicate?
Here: 95 km/h
